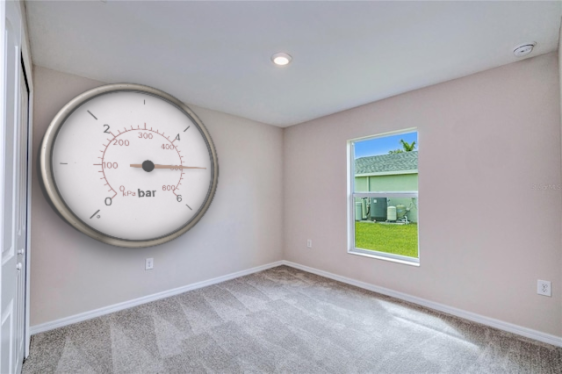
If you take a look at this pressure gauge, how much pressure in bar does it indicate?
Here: 5 bar
